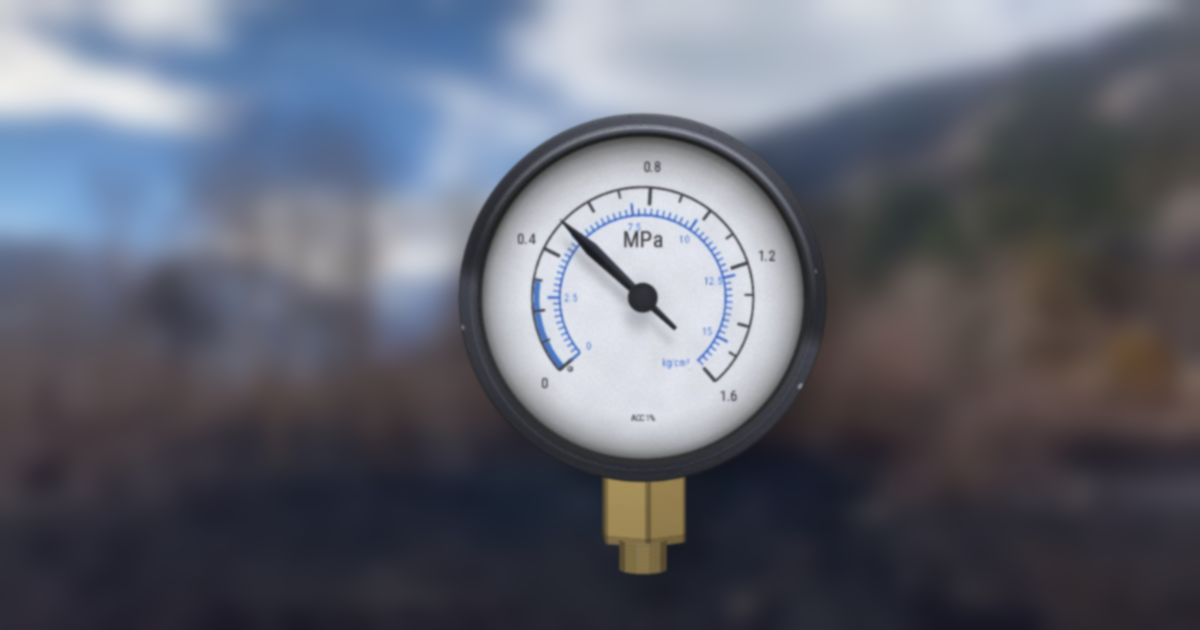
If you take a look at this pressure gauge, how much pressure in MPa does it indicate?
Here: 0.5 MPa
